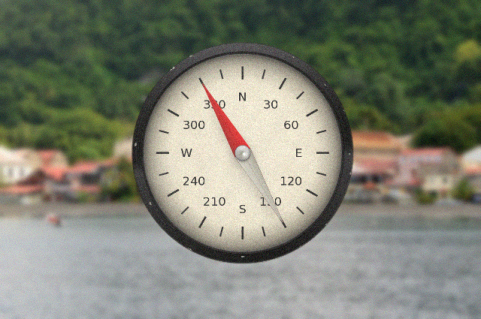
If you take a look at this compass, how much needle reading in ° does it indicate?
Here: 330 °
